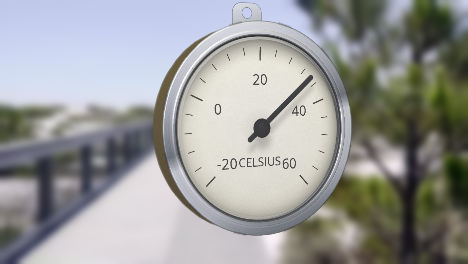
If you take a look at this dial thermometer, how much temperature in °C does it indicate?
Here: 34 °C
